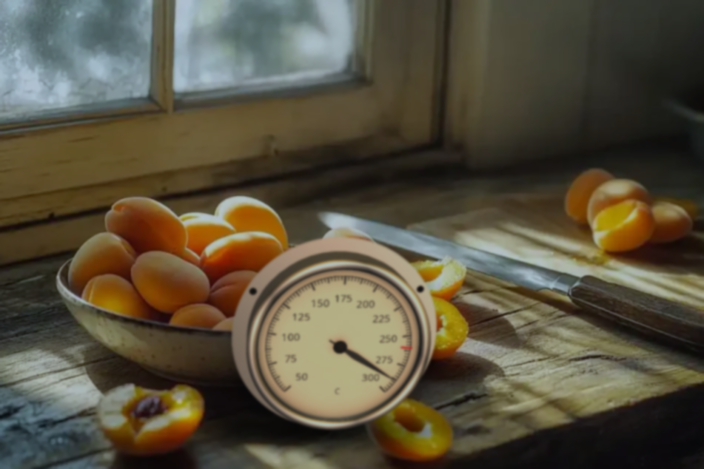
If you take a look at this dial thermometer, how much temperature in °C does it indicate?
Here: 287.5 °C
